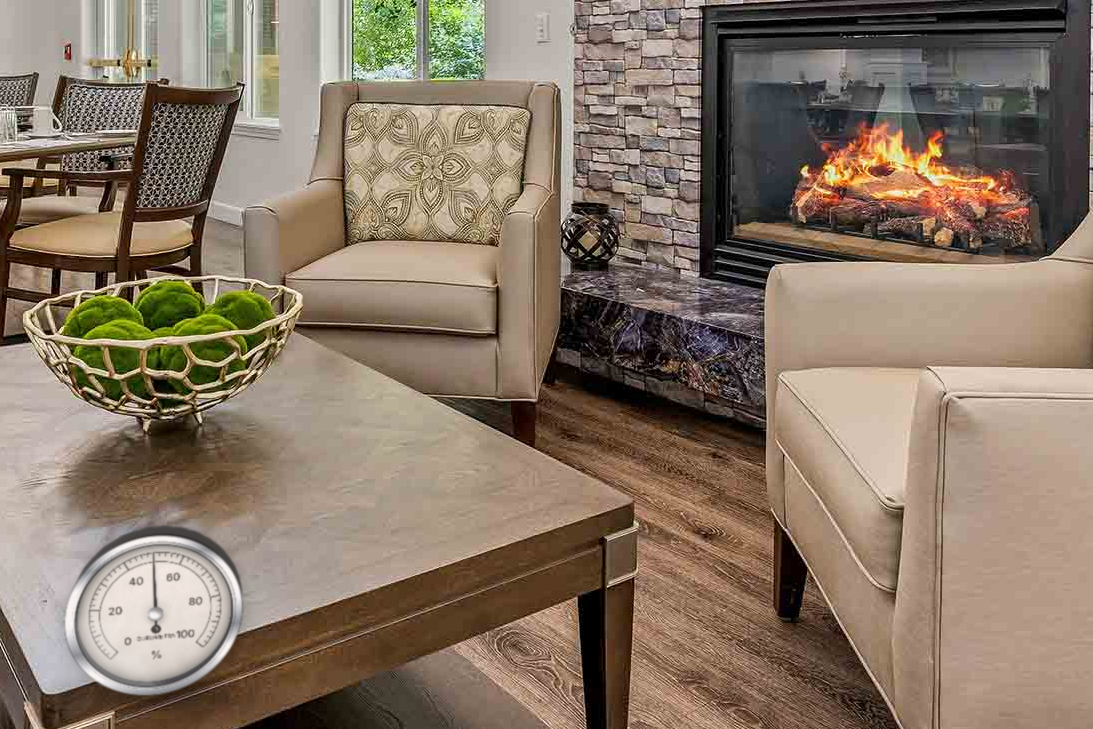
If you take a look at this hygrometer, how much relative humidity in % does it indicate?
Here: 50 %
